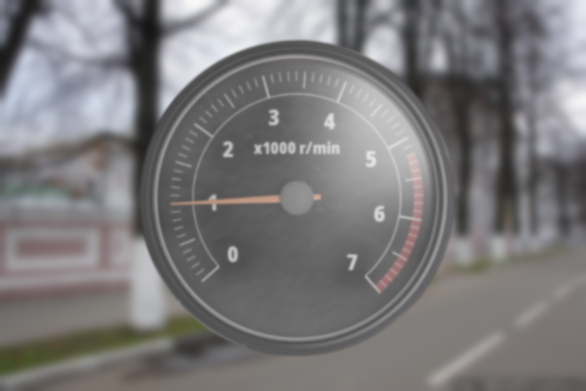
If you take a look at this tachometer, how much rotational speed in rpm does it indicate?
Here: 1000 rpm
